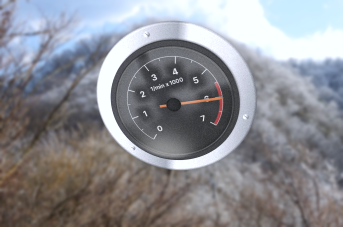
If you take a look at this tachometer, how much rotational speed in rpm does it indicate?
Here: 6000 rpm
